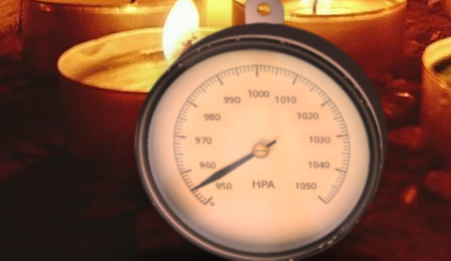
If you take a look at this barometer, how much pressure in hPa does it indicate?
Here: 955 hPa
